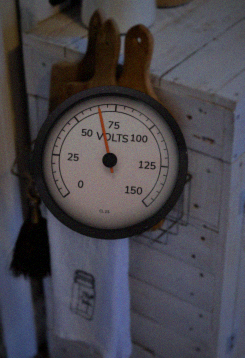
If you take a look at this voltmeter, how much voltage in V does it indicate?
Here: 65 V
